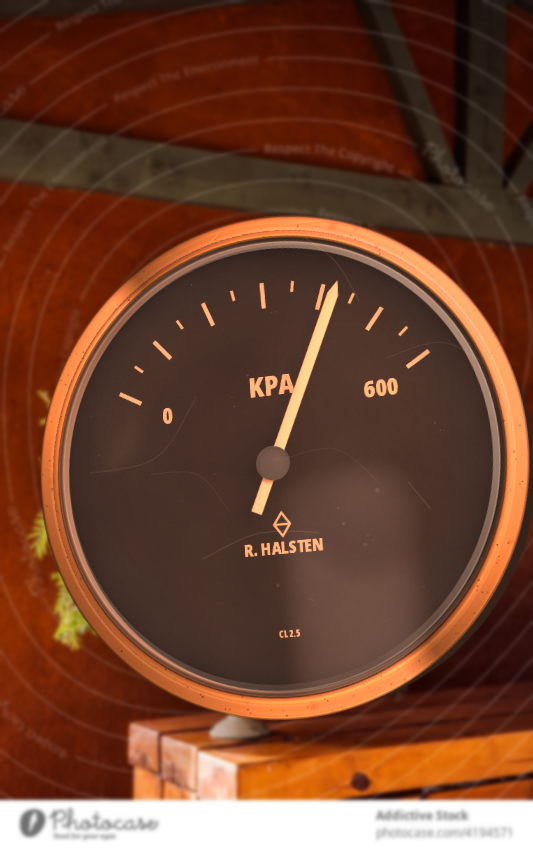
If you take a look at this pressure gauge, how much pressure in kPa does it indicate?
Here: 425 kPa
